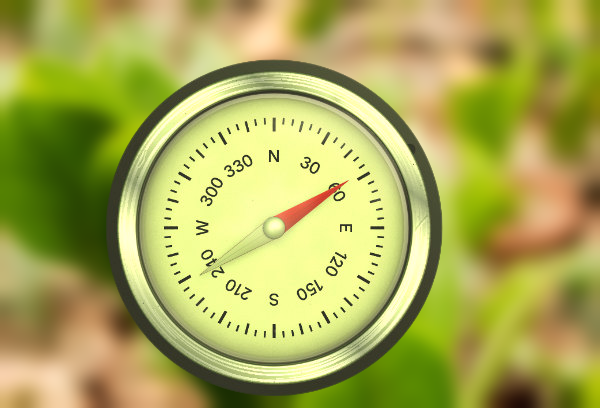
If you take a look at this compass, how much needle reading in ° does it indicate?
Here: 57.5 °
